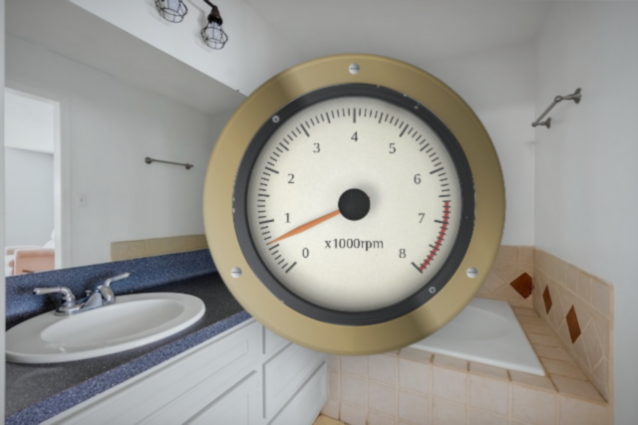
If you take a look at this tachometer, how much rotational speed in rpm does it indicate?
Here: 600 rpm
